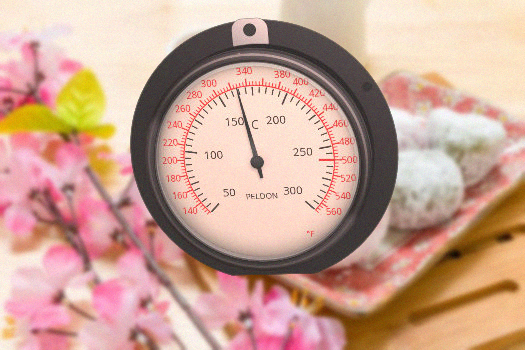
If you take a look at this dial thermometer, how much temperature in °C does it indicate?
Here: 165 °C
